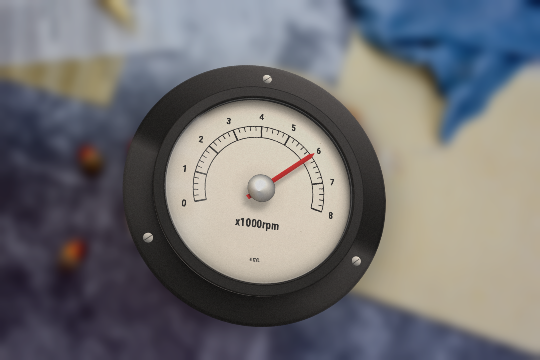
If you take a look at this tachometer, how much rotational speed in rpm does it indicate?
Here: 6000 rpm
